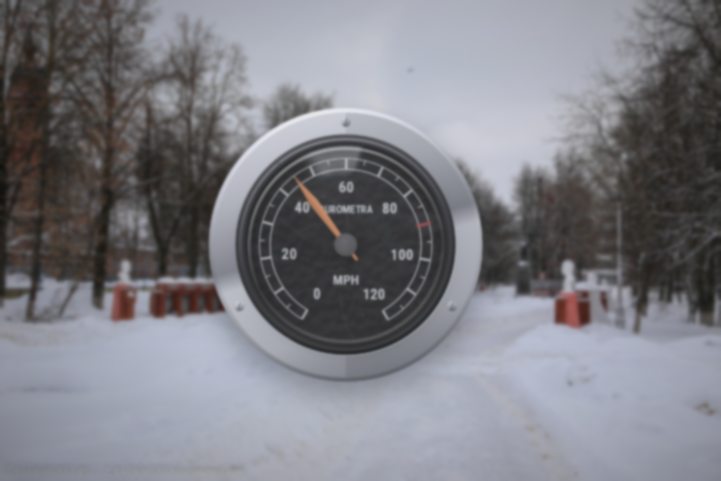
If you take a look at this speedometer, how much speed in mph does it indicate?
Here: 45 mph
